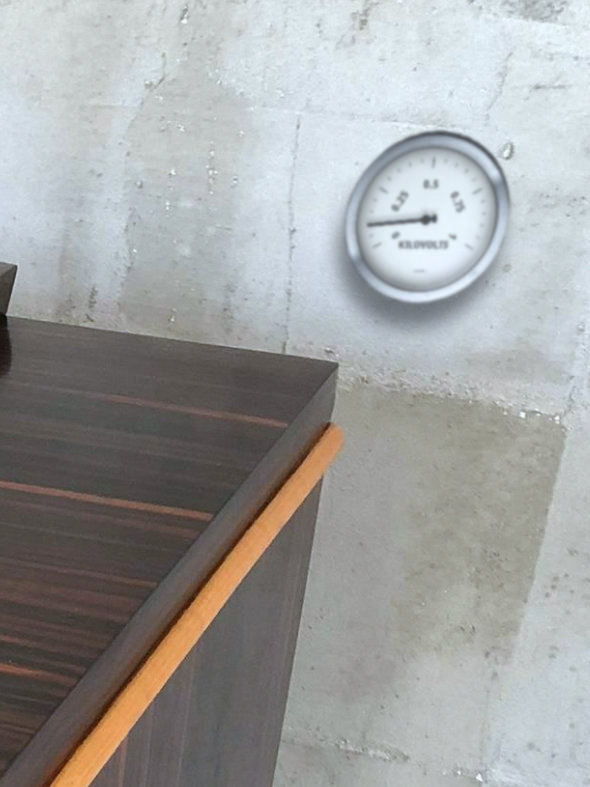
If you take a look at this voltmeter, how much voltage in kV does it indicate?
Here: 0.1 kV
